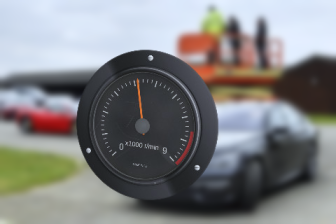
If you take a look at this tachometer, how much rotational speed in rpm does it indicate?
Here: 4200 rpm
